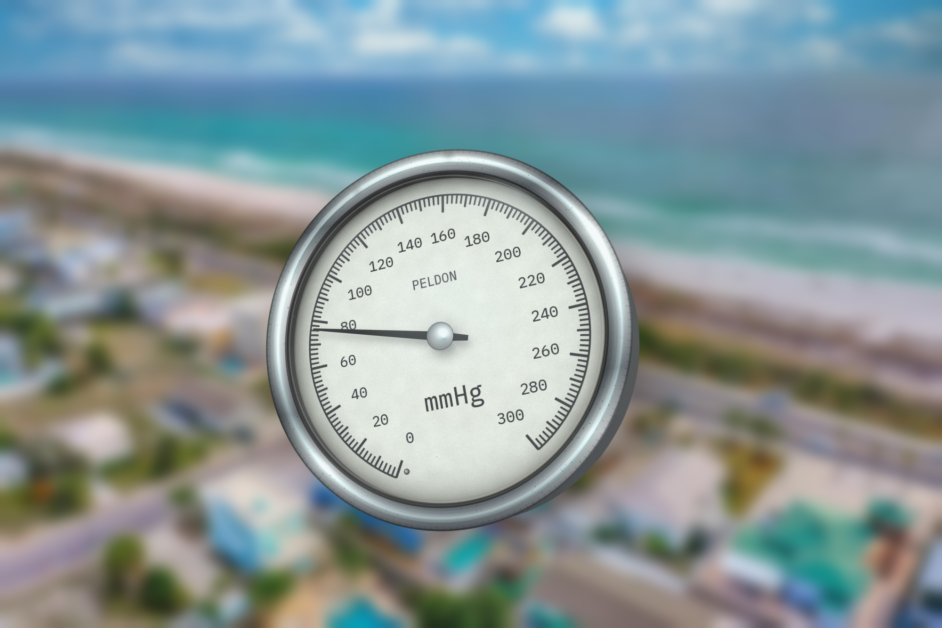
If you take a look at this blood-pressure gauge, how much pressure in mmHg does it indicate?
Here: 76 mmHg
